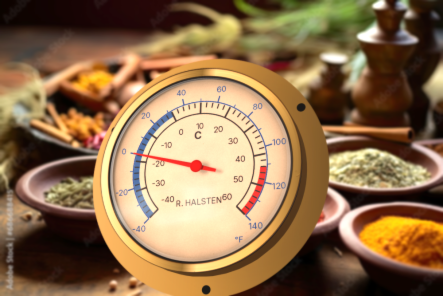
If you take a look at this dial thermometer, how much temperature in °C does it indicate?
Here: -18 °C
